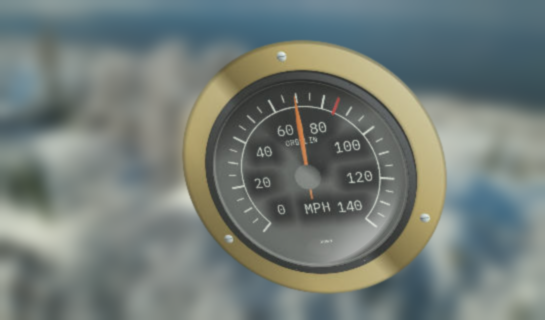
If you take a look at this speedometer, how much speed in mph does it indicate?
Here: 70 mph
